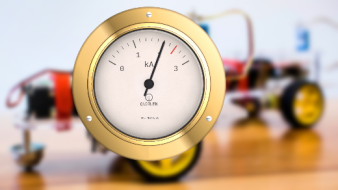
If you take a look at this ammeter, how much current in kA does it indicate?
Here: 2 kA
